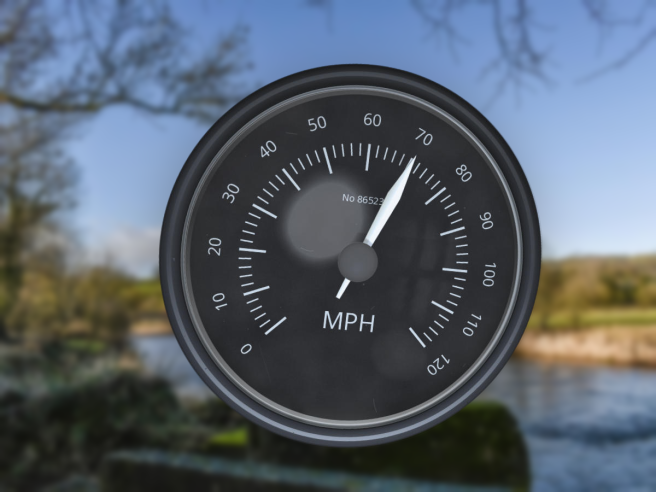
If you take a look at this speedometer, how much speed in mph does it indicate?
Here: 70 mph
